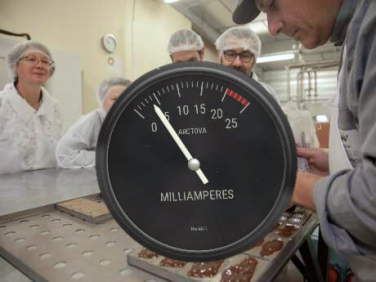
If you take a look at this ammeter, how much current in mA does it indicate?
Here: 4 mA
